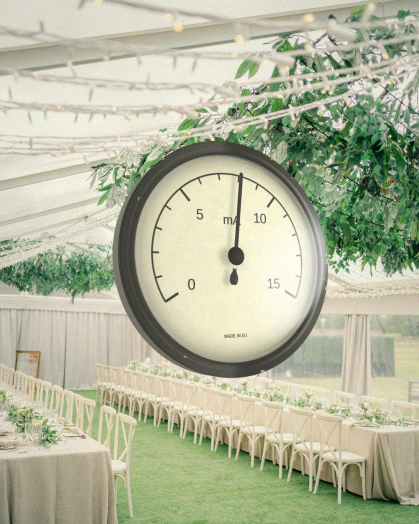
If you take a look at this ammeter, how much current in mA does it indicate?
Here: 8 mA
